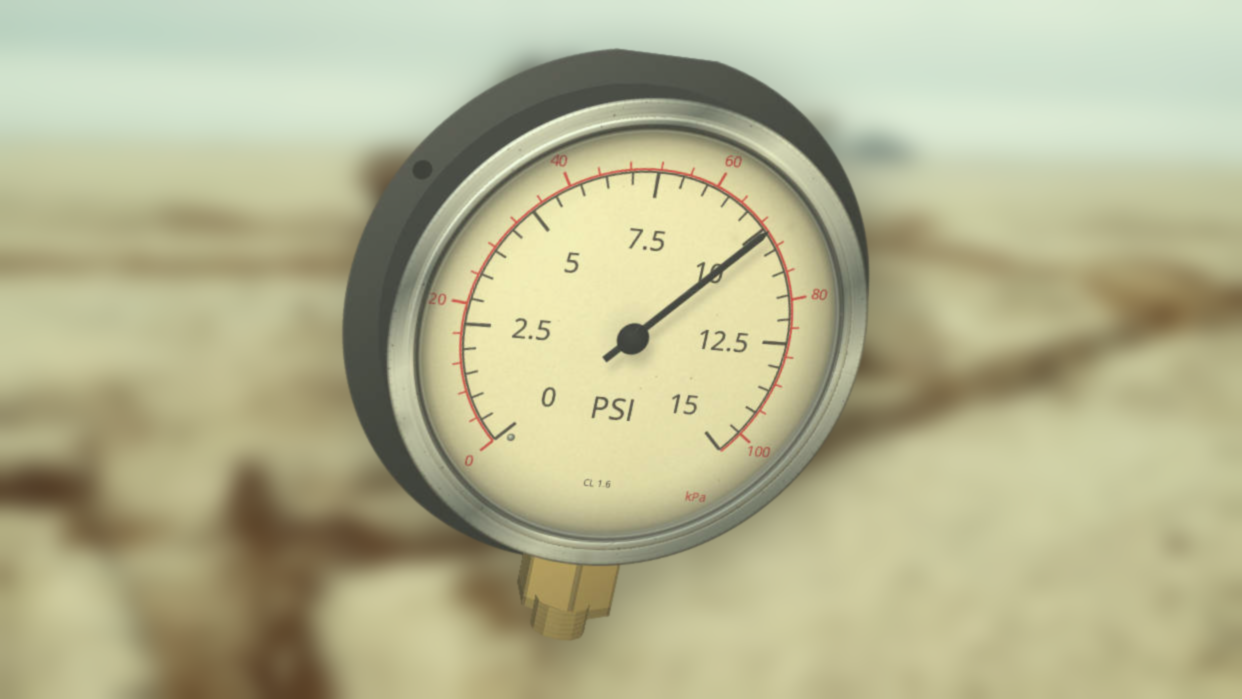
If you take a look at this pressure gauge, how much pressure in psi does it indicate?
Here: 10 psi
